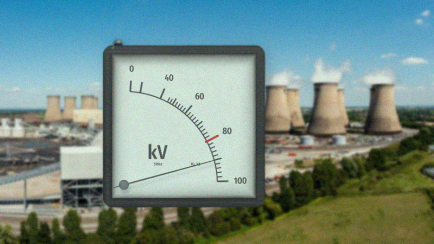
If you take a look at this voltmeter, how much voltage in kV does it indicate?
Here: 90 kV
